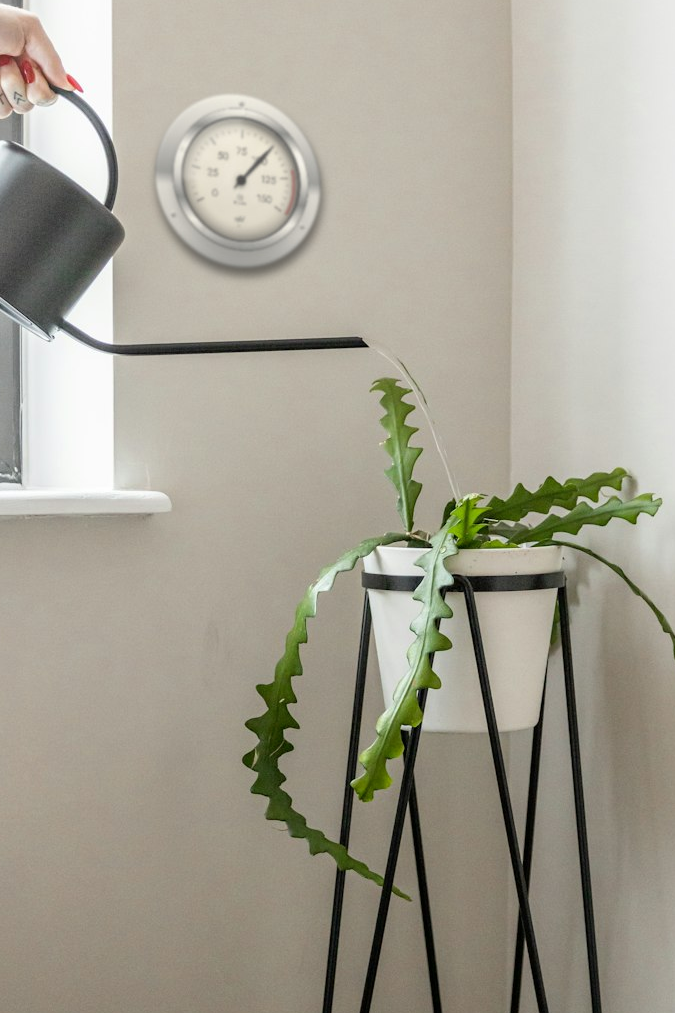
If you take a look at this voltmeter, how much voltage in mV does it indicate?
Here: 100 mV
